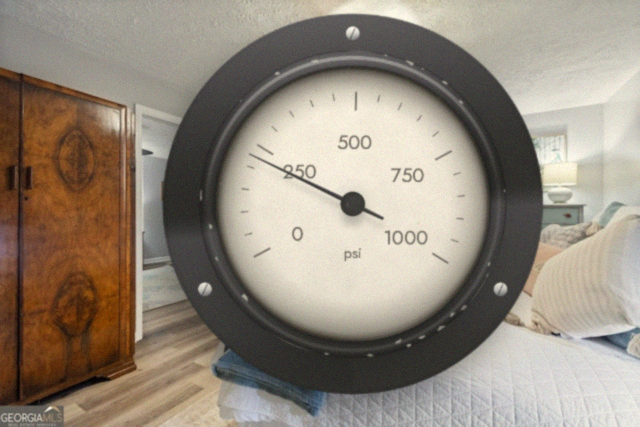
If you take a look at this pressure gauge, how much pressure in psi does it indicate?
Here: 225 psi
